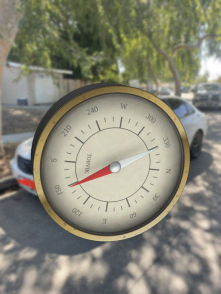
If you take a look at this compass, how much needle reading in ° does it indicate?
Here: 150 °
